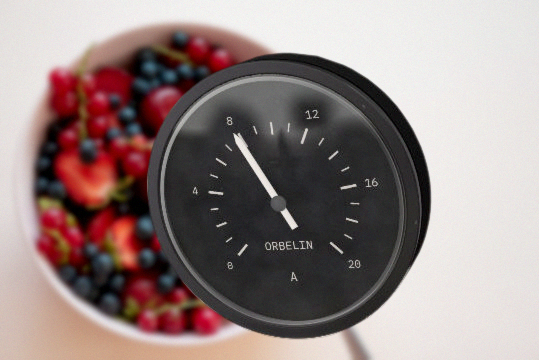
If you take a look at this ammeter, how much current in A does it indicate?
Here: 8 A
